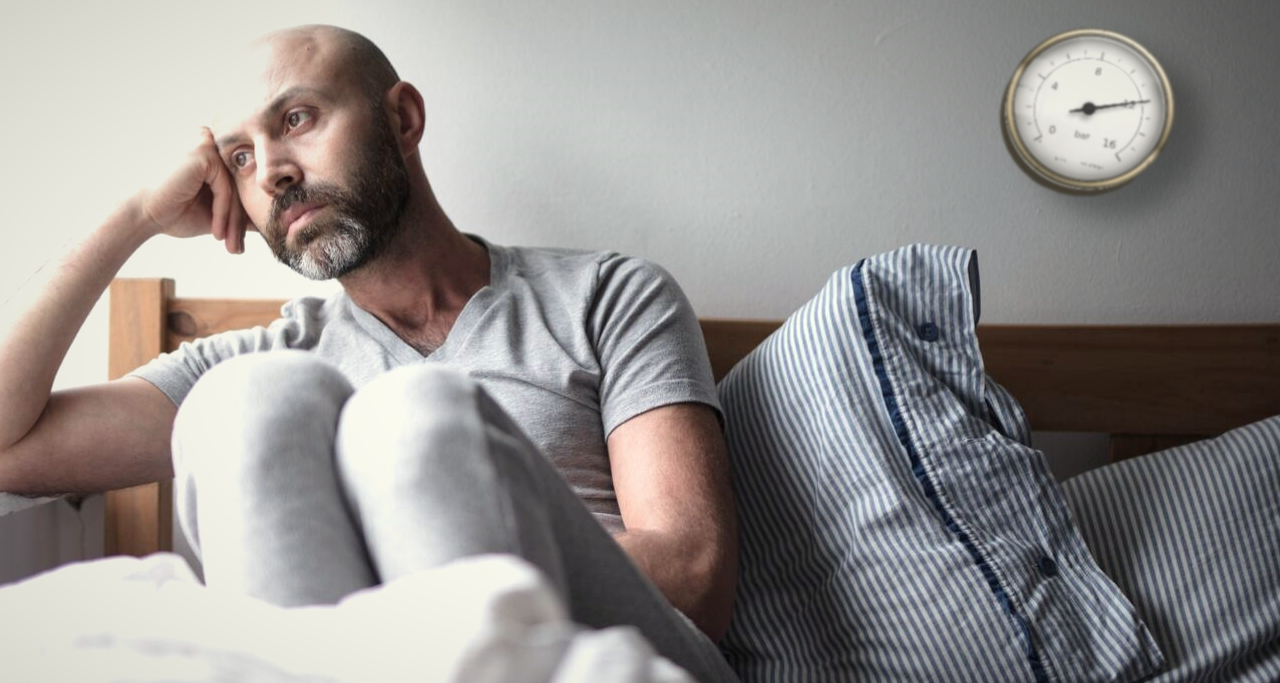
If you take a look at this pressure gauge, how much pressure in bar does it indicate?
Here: 12 bar
